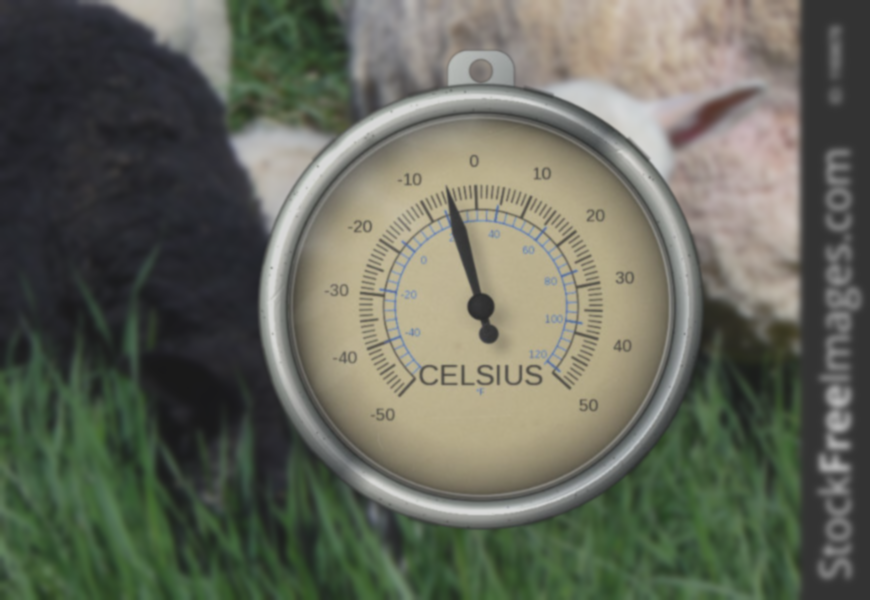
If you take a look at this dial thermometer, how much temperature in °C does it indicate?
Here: -5 °C
